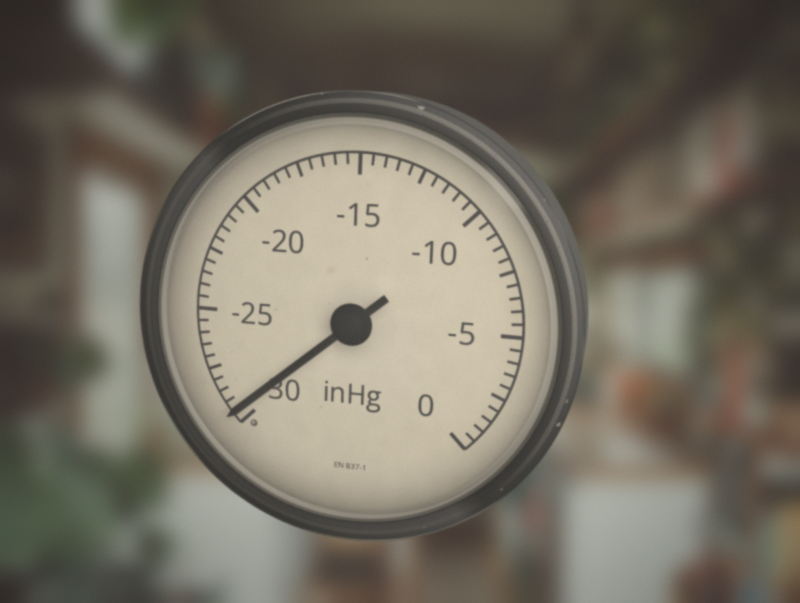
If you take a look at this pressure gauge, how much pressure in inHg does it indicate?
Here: -29.5 inHg
